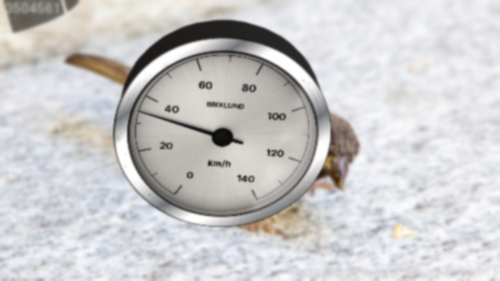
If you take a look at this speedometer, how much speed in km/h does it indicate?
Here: 35 km/h
